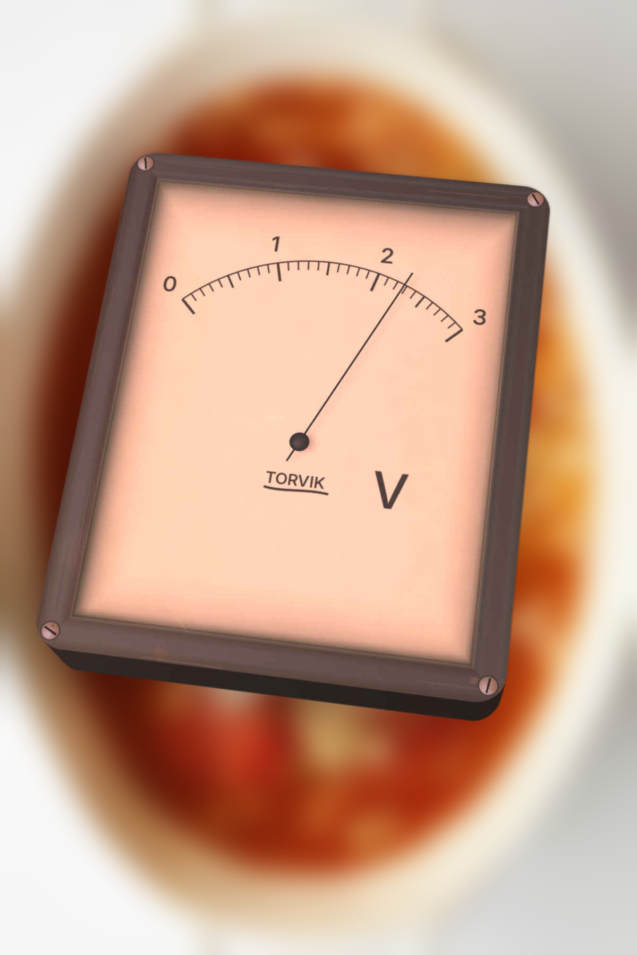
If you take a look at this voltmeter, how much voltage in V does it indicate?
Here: 2.3 V
